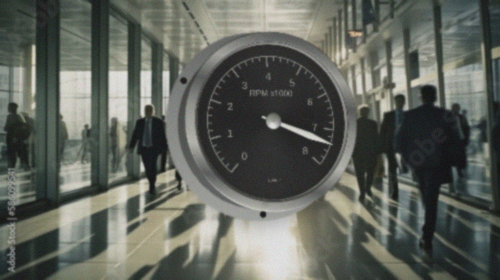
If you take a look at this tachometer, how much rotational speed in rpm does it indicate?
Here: 7400 rpm
